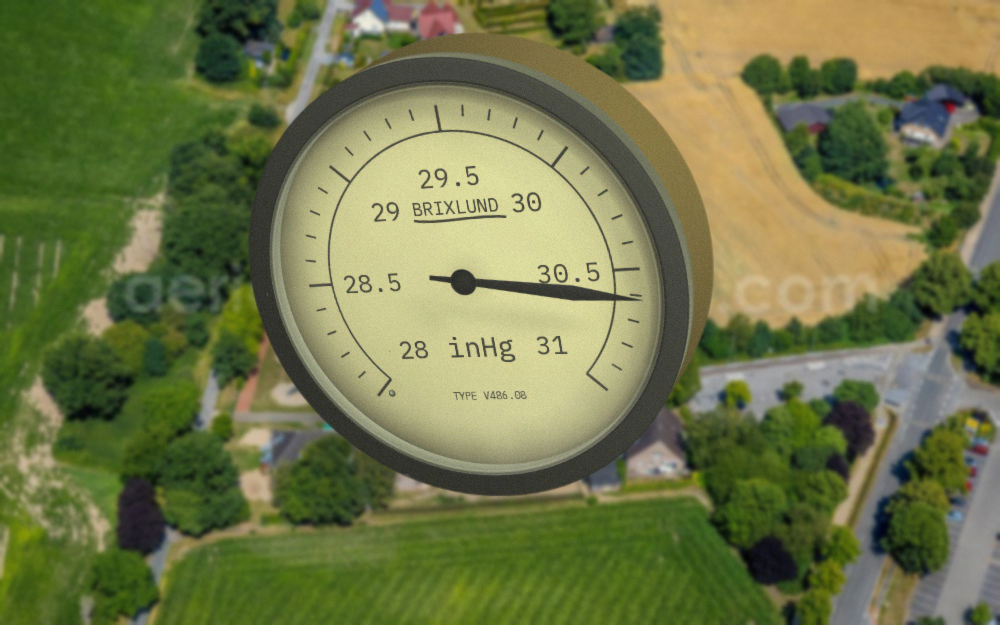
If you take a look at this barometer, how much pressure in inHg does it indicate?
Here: 30.6 inHg
